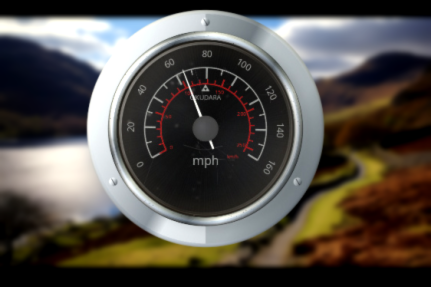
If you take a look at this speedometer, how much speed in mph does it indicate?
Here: 65 mph
